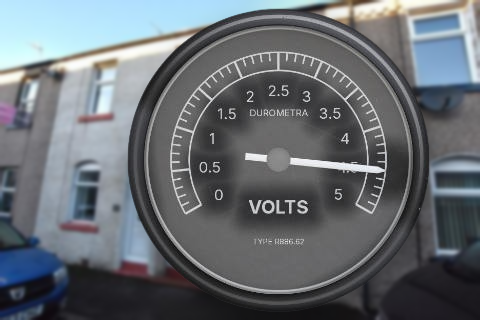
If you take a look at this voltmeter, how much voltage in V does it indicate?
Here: 4.5 V
